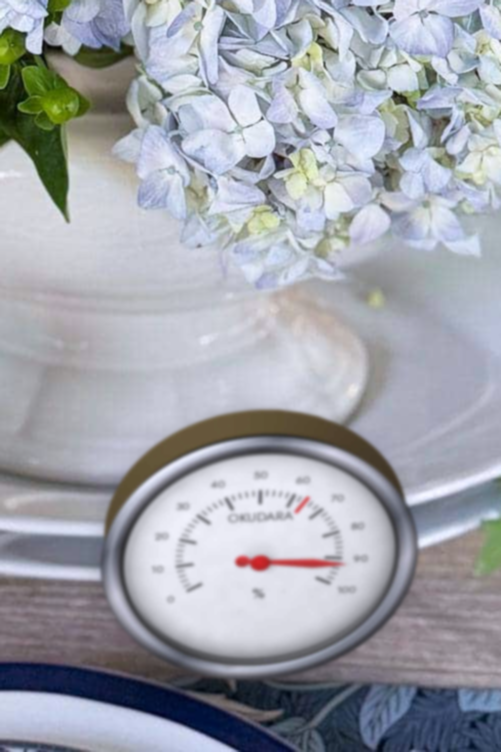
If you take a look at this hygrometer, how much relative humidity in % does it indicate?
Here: 90 %
